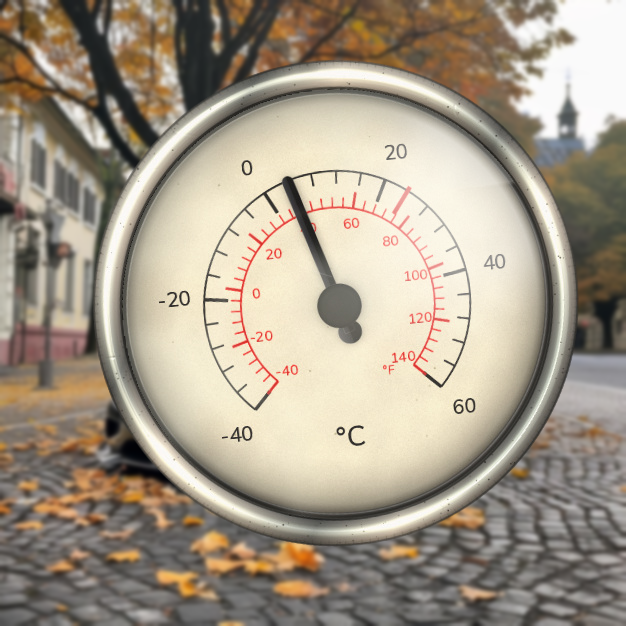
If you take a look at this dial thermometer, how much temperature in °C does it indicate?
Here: 4 °C
